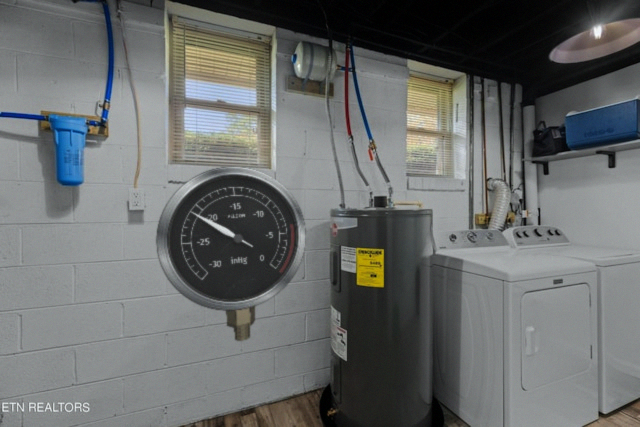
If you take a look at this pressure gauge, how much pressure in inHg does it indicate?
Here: -21 inHg
